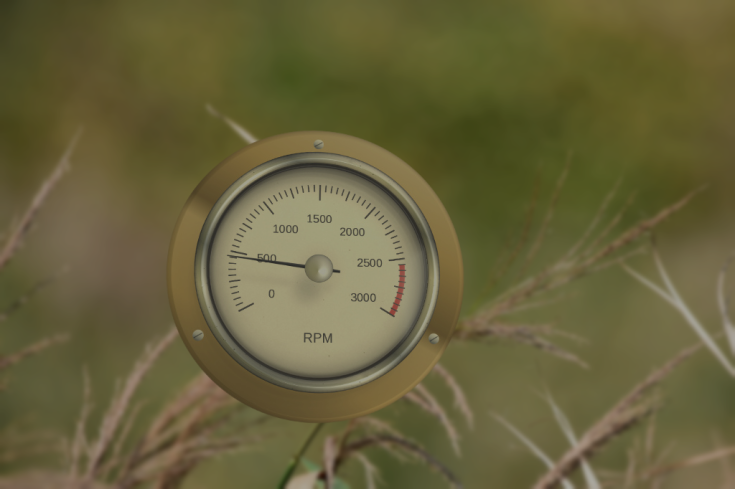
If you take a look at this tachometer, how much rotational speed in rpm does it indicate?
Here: 450 rpm
